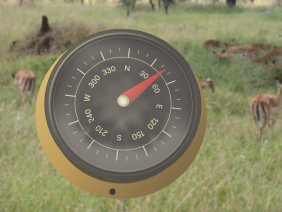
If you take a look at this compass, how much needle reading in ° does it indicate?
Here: 45 °
